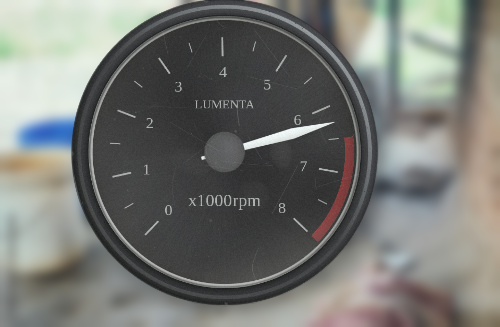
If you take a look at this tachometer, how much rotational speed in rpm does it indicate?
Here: 6250 rpm
